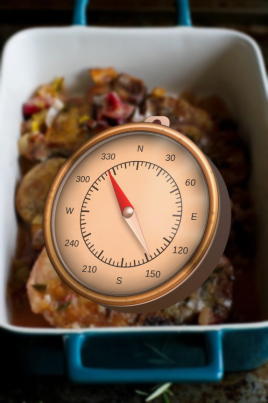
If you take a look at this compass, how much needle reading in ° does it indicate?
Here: 325 °
